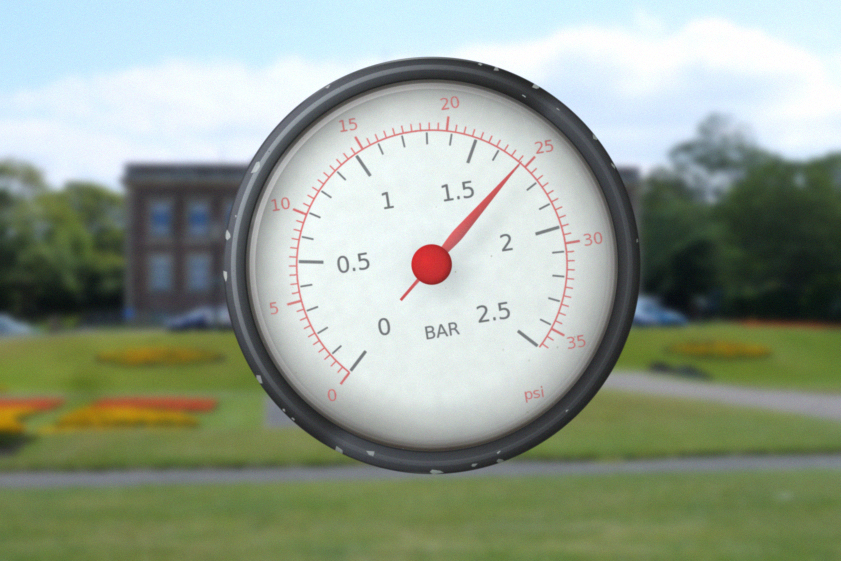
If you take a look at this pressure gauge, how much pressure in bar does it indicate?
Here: 1.7 bar
